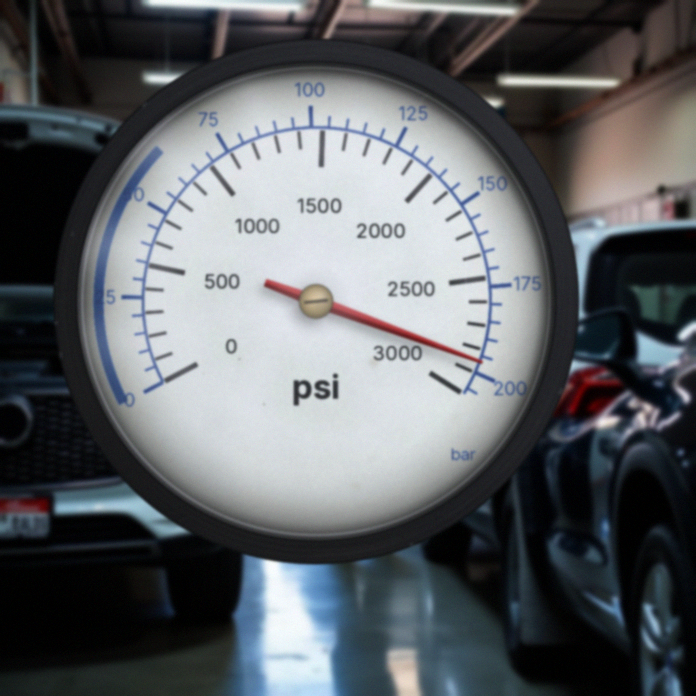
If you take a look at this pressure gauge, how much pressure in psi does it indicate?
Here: 2850 psi
